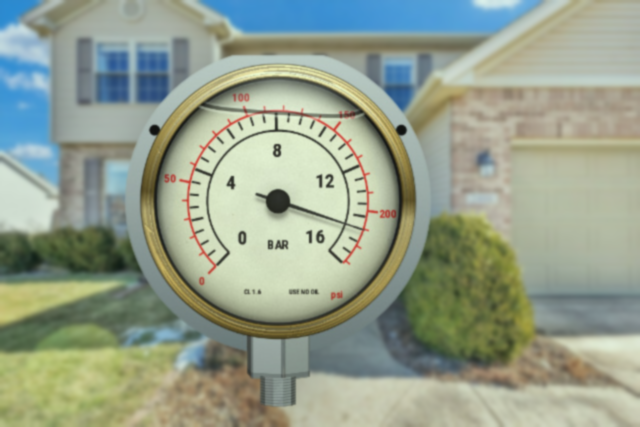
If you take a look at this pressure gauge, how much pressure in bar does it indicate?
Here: 14.5 bar
